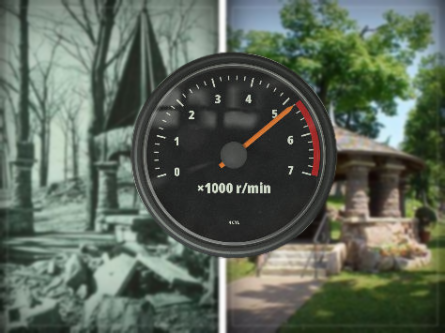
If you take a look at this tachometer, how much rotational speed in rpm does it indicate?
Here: 5200 rpm
